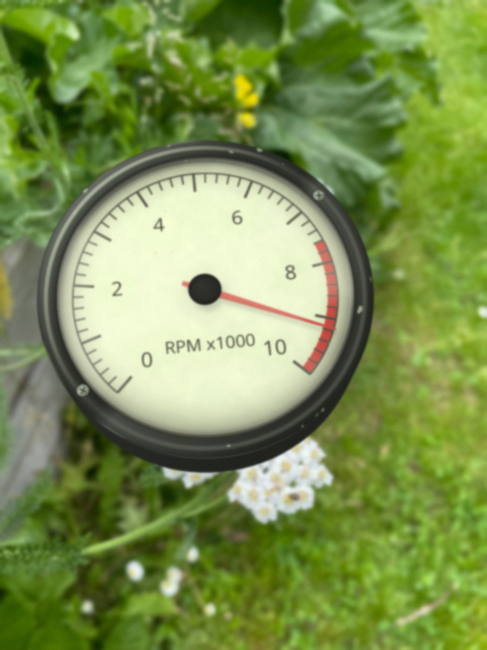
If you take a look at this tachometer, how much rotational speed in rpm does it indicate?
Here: 9200 rpm
